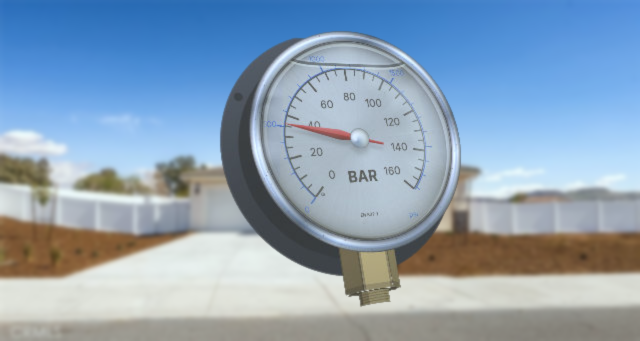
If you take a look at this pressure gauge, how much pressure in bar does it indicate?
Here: 35 bar
